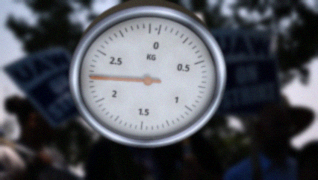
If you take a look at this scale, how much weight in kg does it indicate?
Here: 2.25 kg
